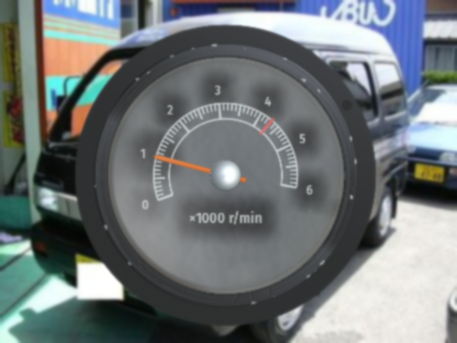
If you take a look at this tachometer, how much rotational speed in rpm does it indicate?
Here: 1000 rpm
